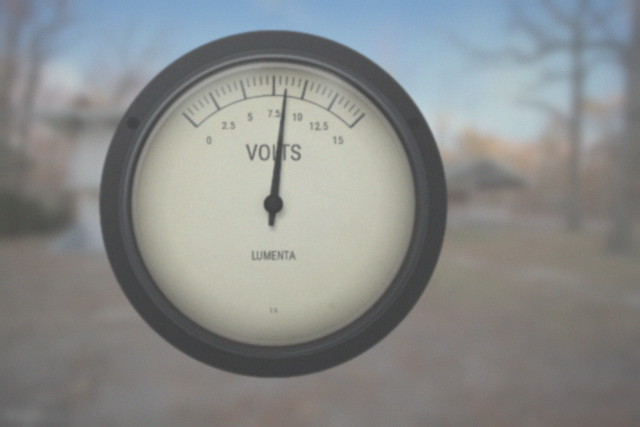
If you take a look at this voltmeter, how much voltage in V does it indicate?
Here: 8.5 V
